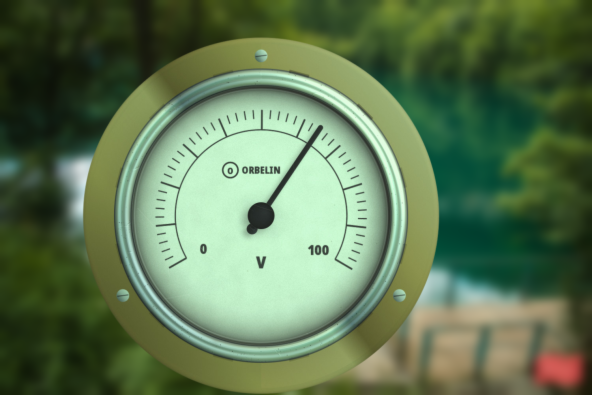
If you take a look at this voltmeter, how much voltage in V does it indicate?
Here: 64 V
